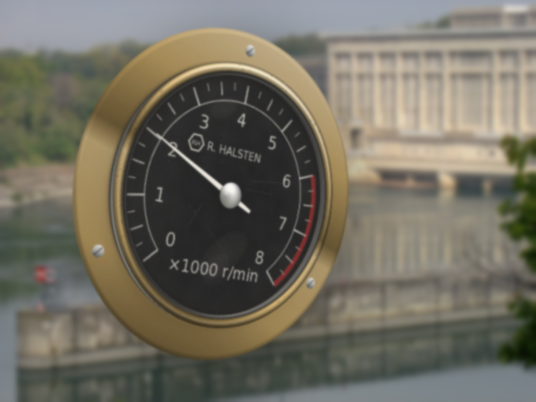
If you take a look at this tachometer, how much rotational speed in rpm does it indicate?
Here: 2000 rpm
